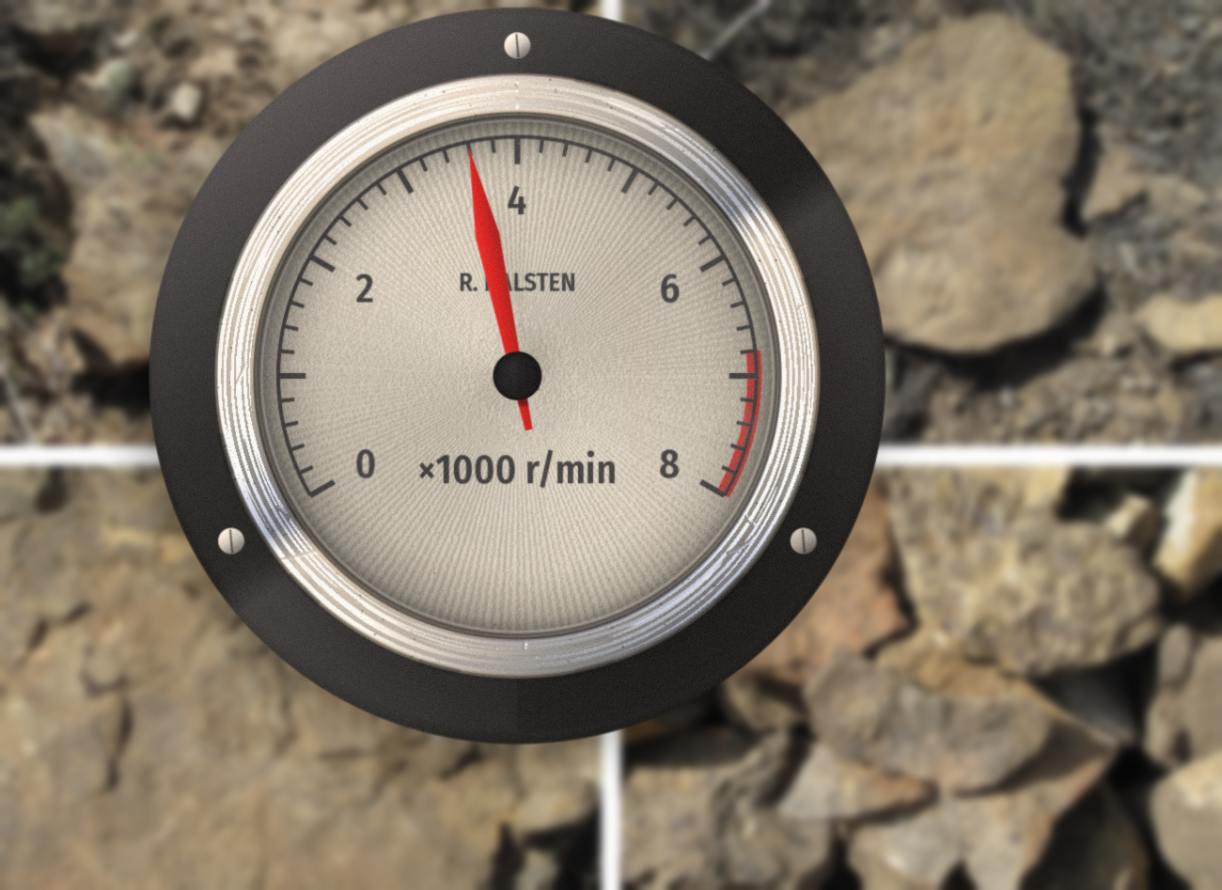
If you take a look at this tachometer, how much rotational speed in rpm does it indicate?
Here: 3600 rpm
